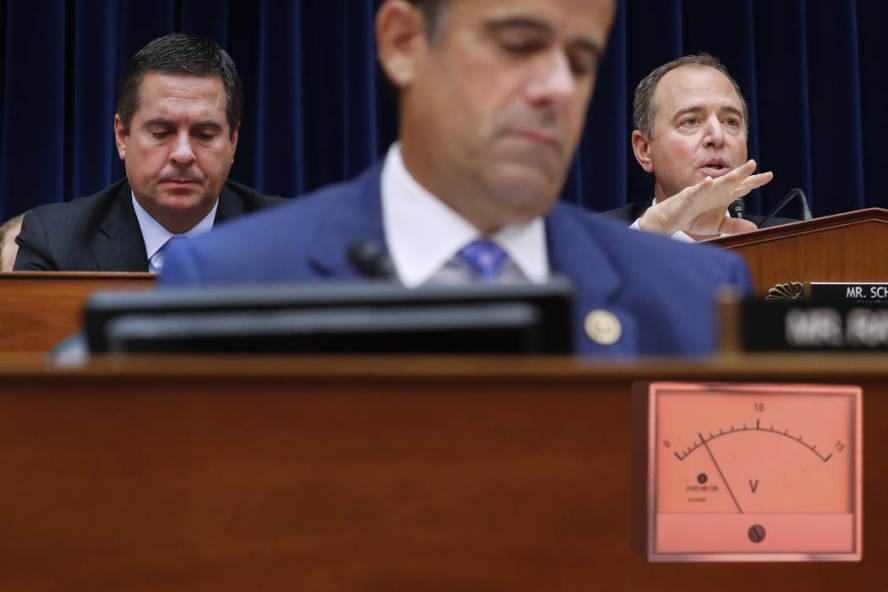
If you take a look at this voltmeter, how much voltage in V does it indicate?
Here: 5 V
